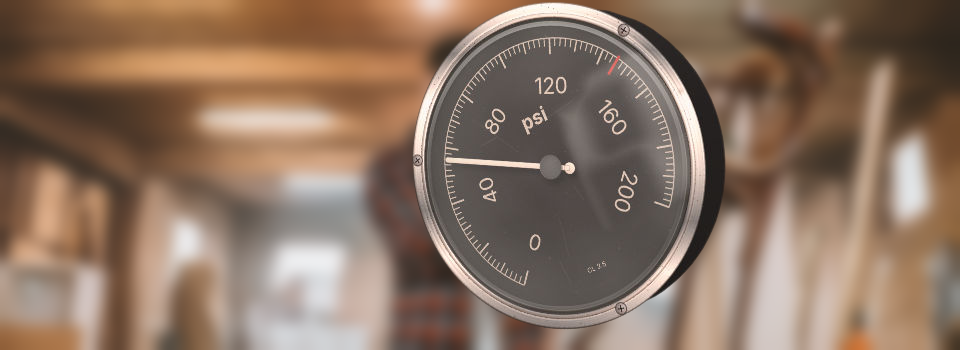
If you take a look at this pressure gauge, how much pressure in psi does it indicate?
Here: 56 psi
